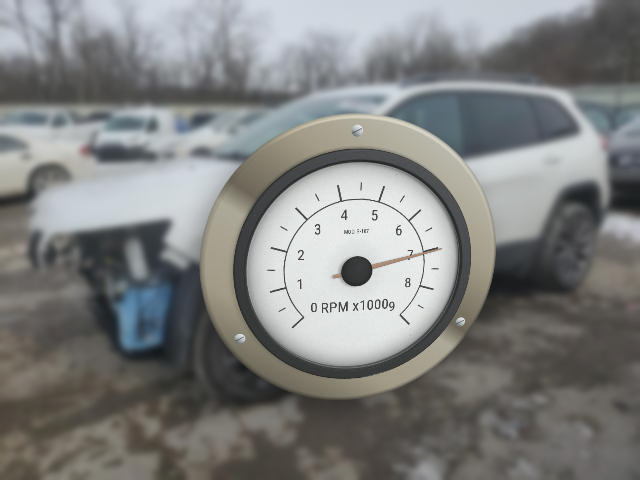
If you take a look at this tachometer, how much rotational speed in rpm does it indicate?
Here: 7000 rpm
